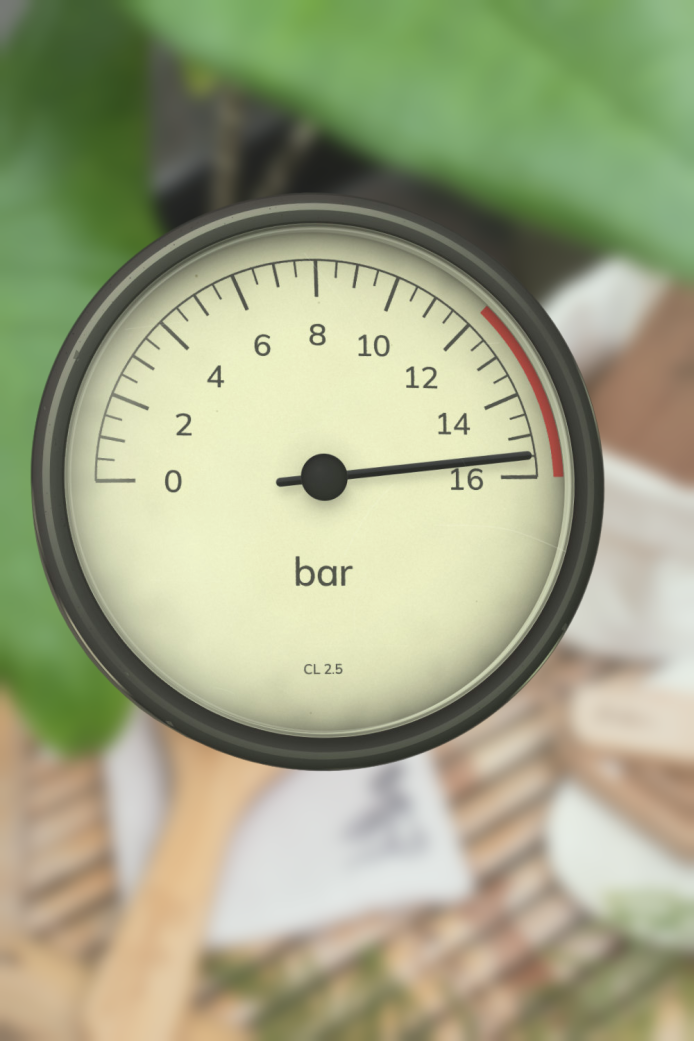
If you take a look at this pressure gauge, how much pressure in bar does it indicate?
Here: 15.5 bar
